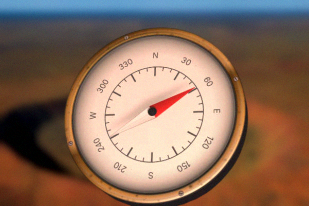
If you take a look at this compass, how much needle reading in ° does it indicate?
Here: 60 °
